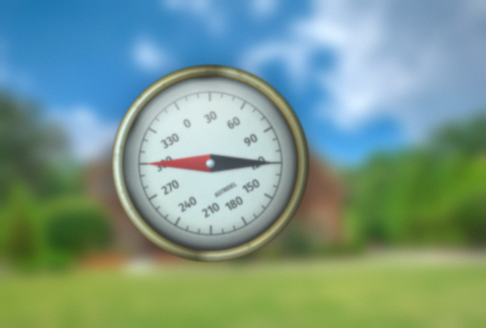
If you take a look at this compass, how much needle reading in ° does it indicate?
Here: 300 °
